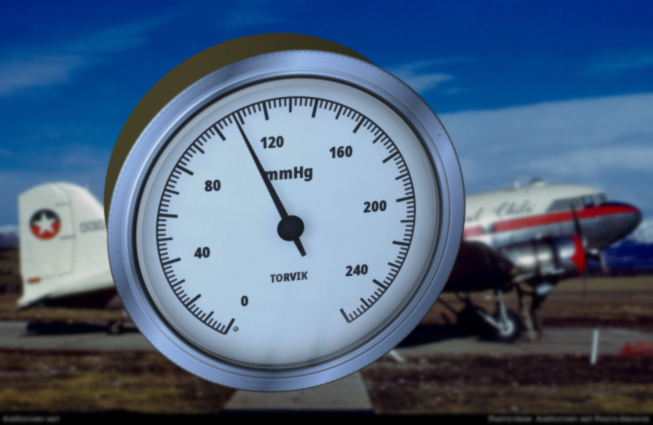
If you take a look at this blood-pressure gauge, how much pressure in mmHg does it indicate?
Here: 108 mmHg
